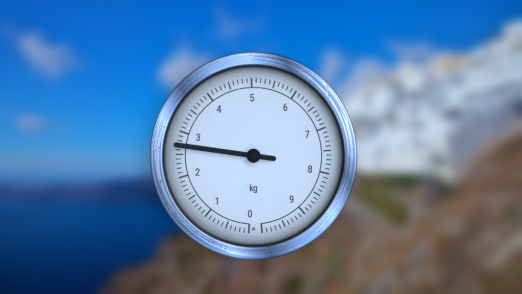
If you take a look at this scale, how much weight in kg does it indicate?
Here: 2.7 kg
